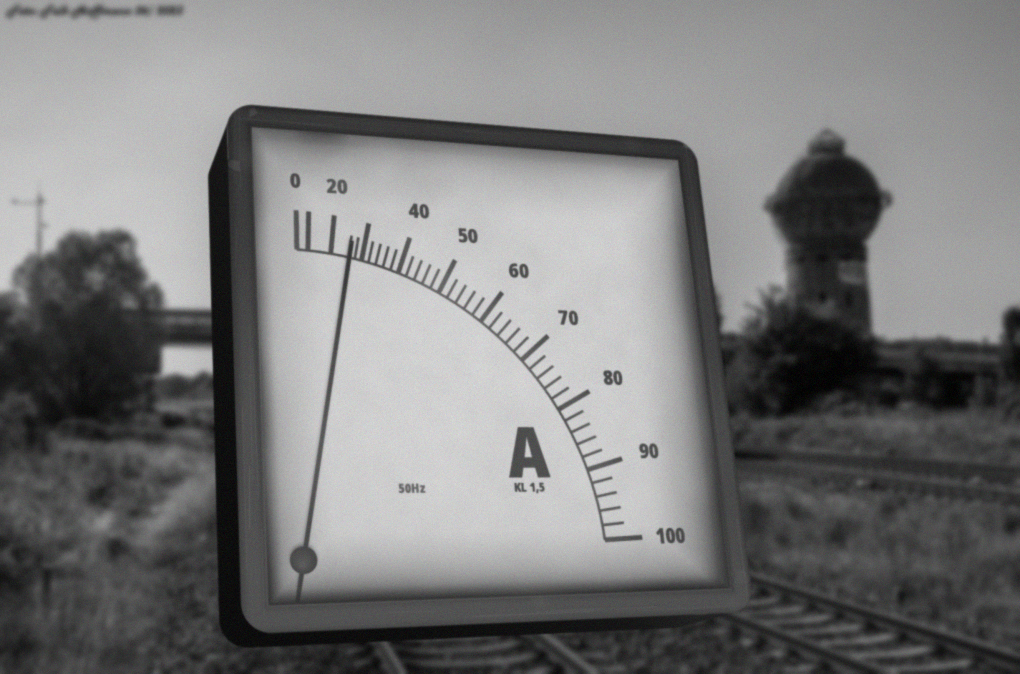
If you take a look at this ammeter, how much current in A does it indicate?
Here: 26 A
